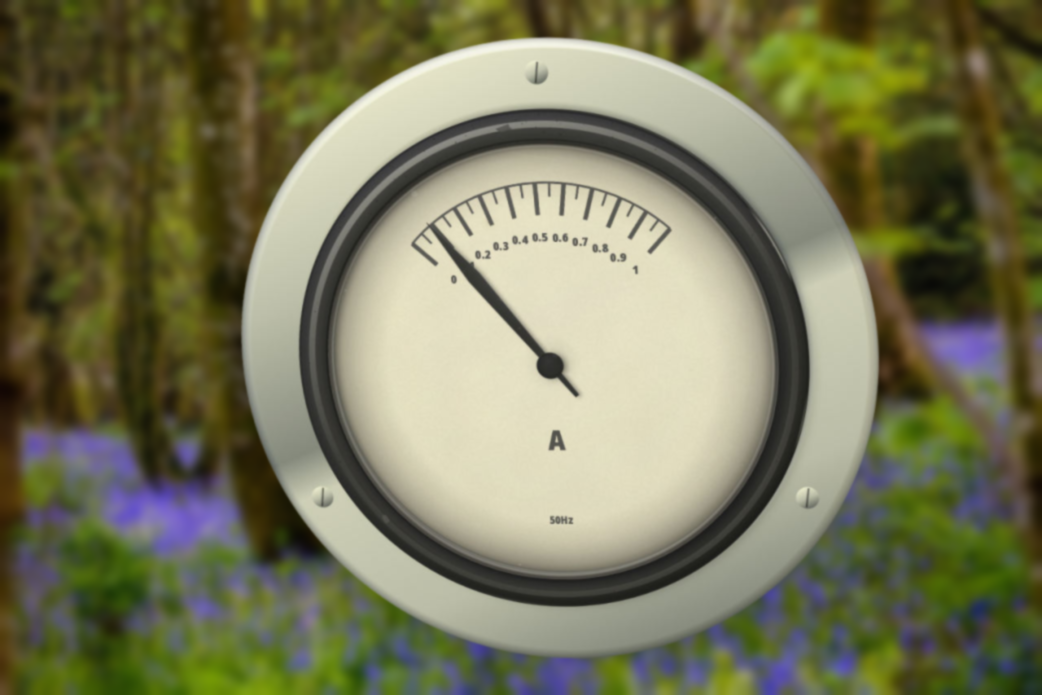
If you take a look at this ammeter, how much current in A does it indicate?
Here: 0.1 A
